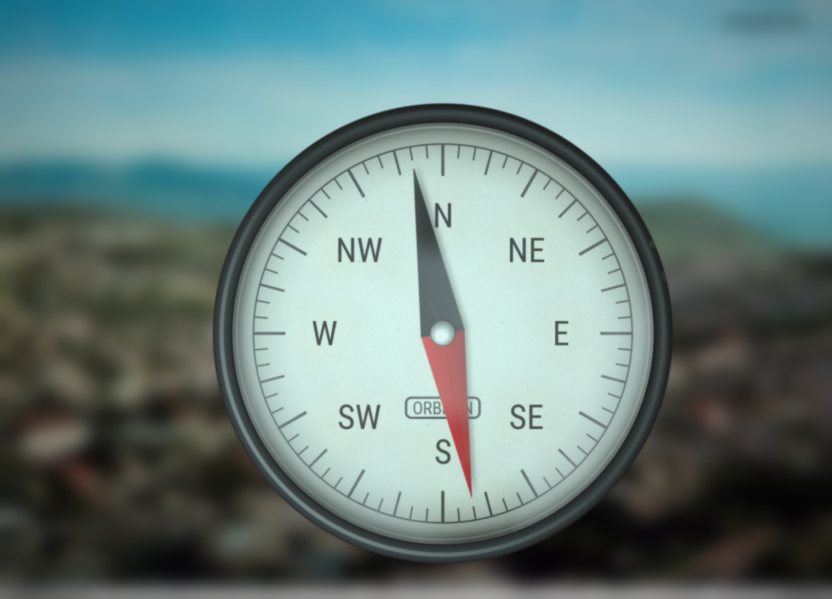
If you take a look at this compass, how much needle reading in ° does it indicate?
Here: 170 °
